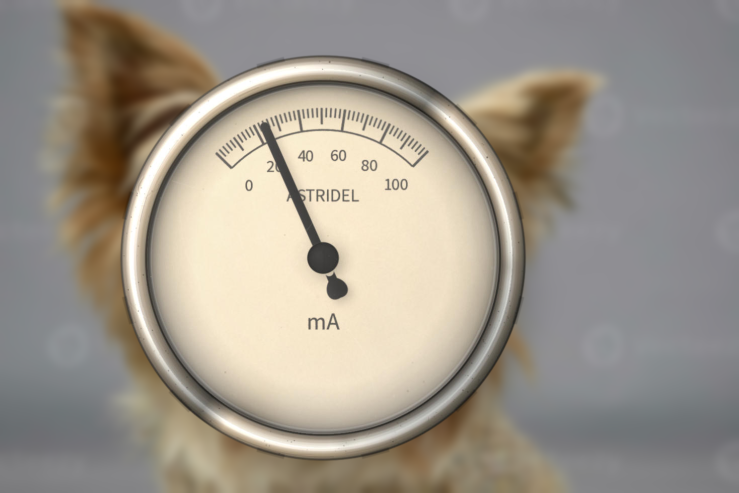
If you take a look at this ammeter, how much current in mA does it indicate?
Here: 24 mA
